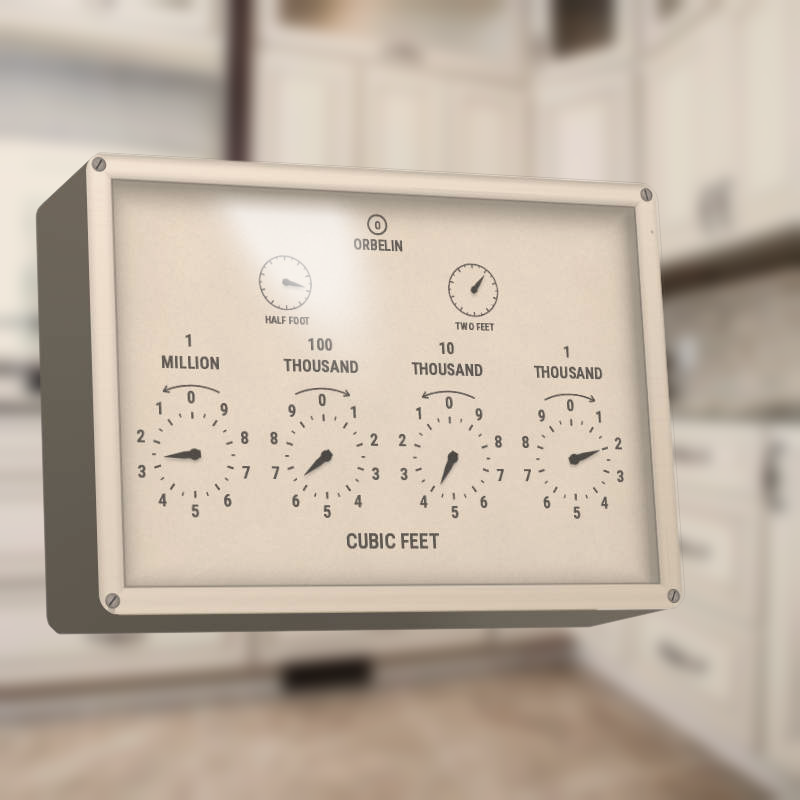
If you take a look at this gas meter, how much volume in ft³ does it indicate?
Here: 264200 ft³
